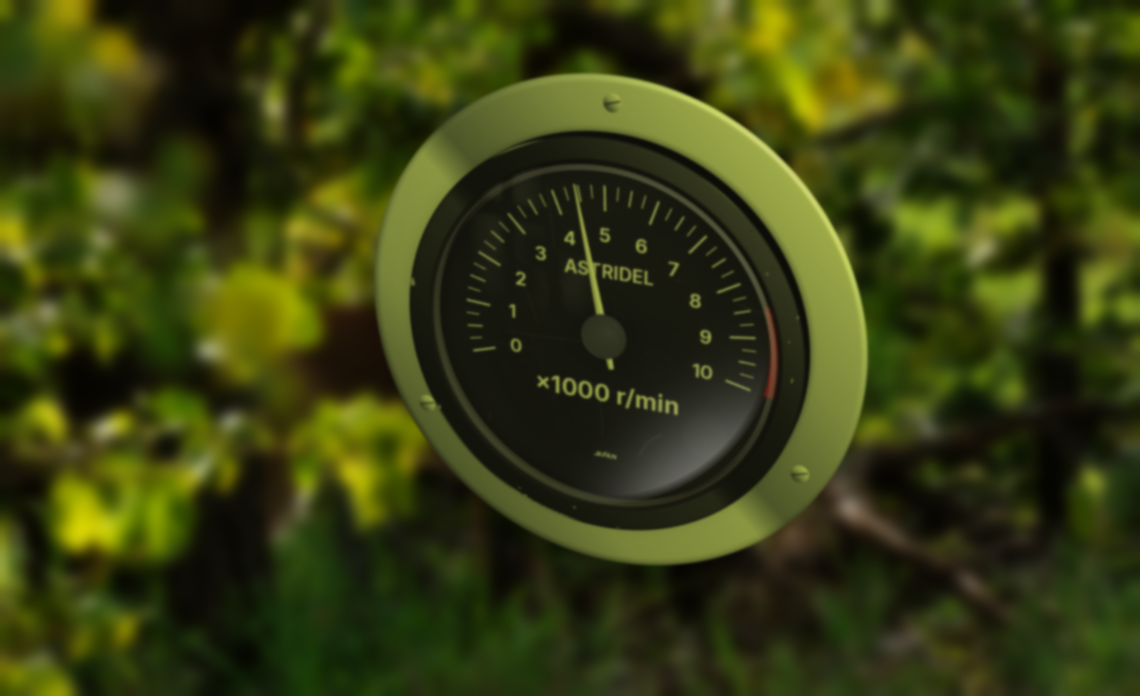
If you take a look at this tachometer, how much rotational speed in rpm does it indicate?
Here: 4500 rpm
